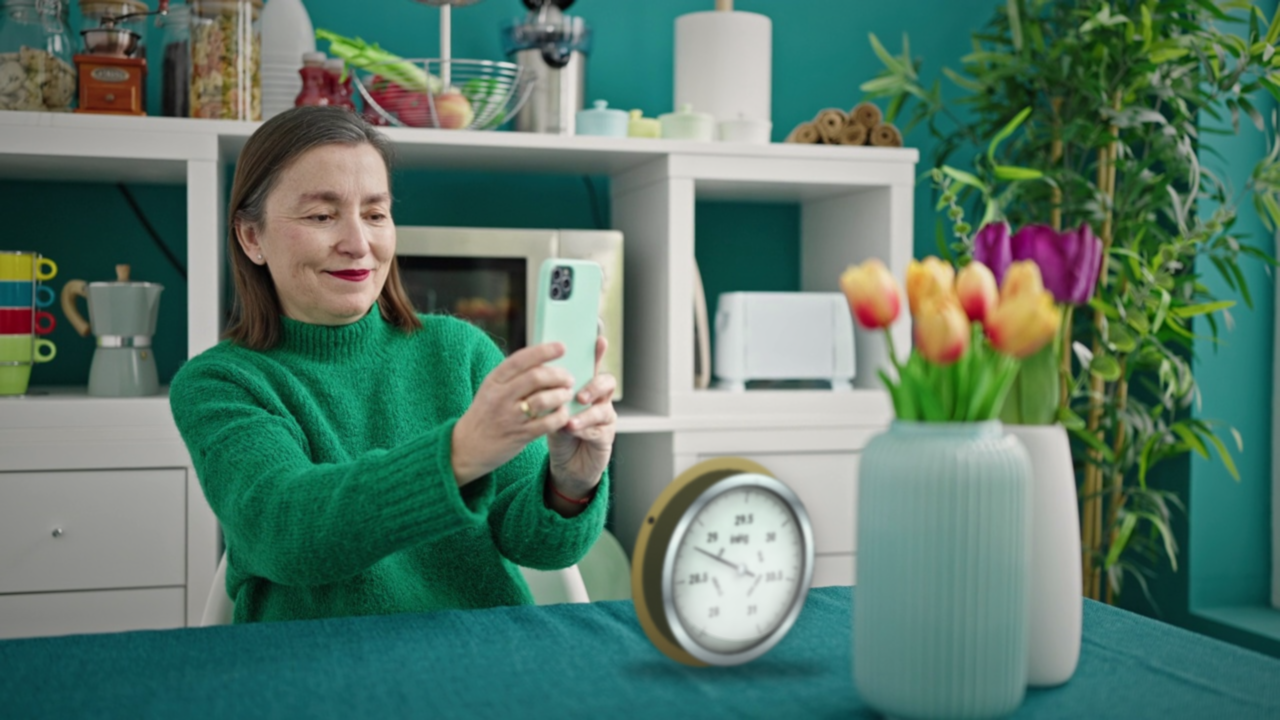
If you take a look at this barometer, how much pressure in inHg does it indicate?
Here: 28.8 inHg
